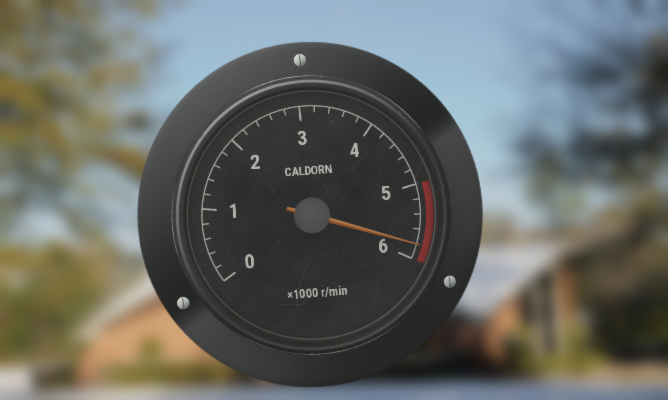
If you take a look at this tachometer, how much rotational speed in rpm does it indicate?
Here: 5800 rpm
